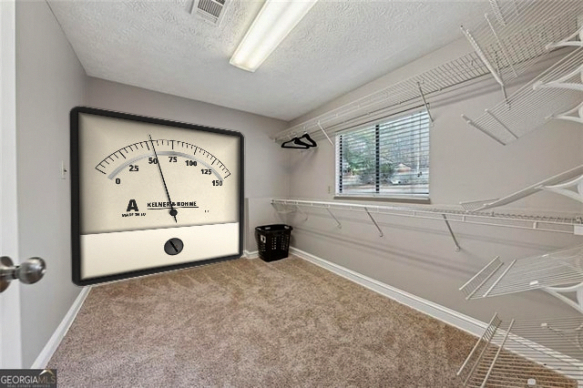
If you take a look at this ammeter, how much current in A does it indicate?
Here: 55 A
